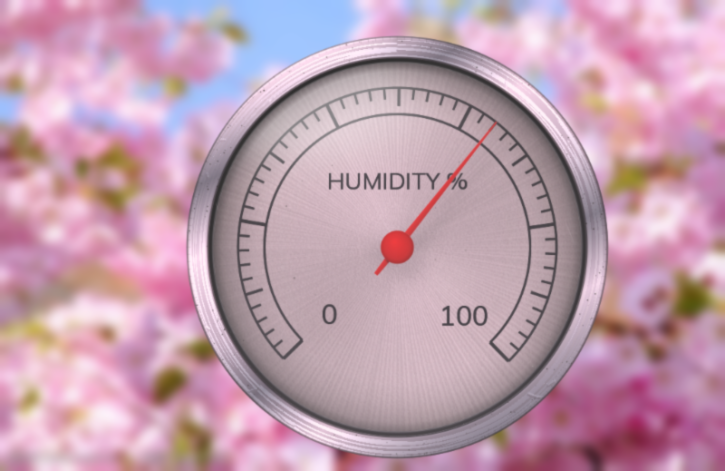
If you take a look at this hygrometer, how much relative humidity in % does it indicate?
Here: 64 %
